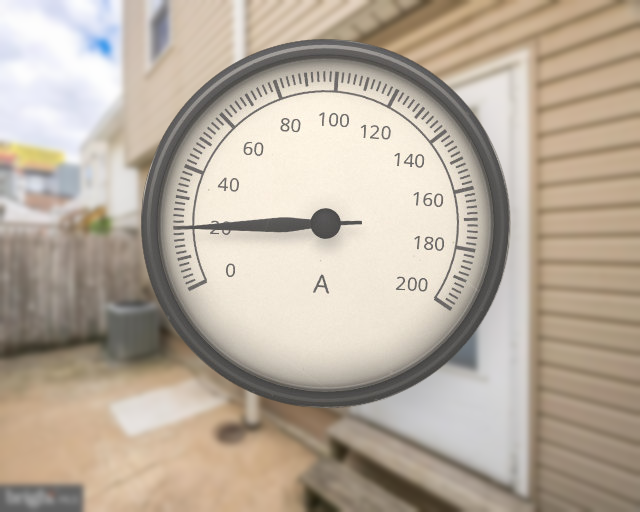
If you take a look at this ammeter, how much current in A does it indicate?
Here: 20 A
